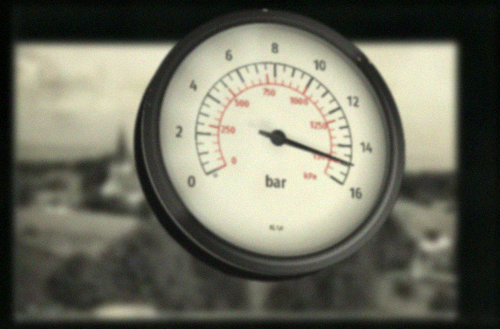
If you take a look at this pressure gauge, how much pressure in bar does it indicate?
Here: 15 bar
